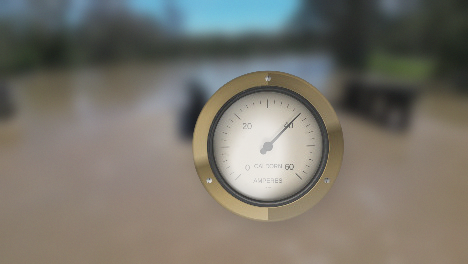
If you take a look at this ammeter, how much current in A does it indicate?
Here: 40 A
